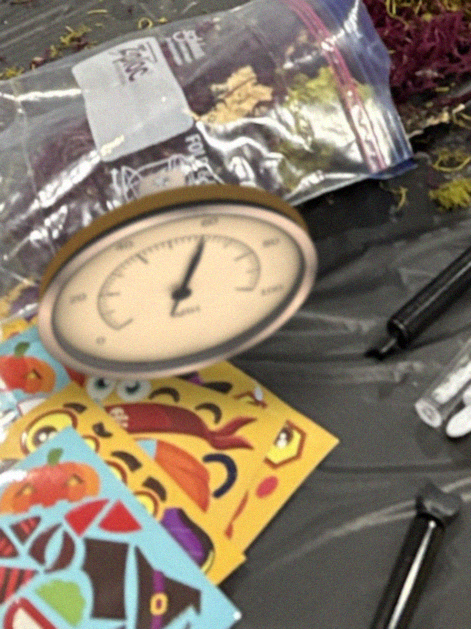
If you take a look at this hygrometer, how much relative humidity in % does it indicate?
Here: 60 %
